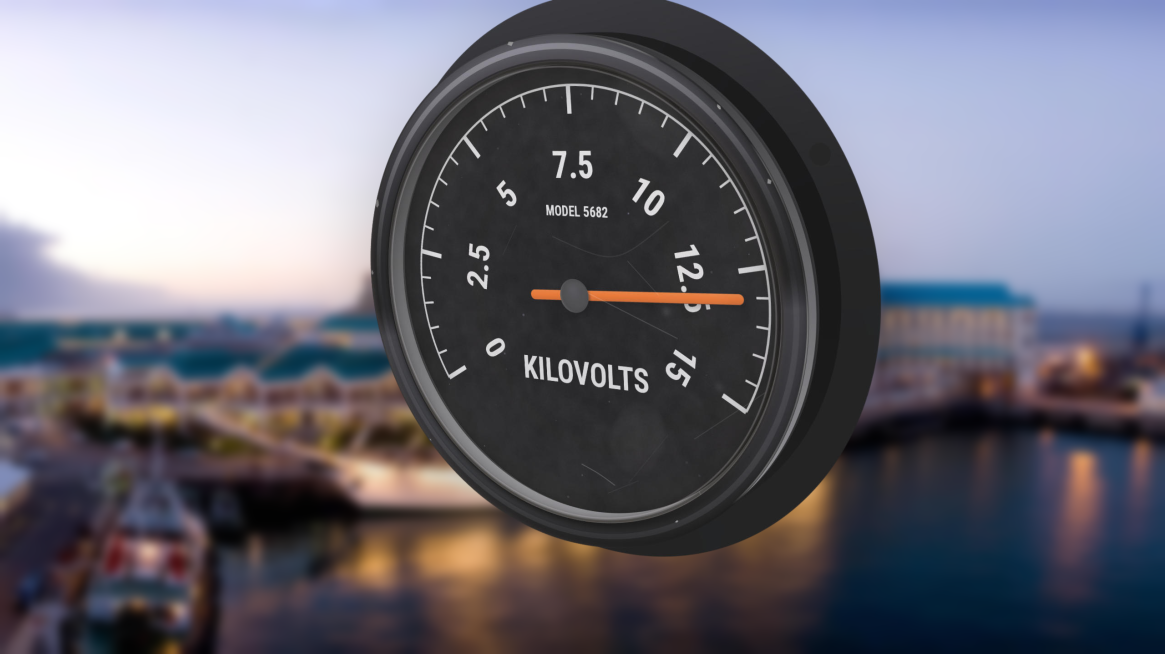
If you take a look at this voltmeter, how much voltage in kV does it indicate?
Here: 13 kV
